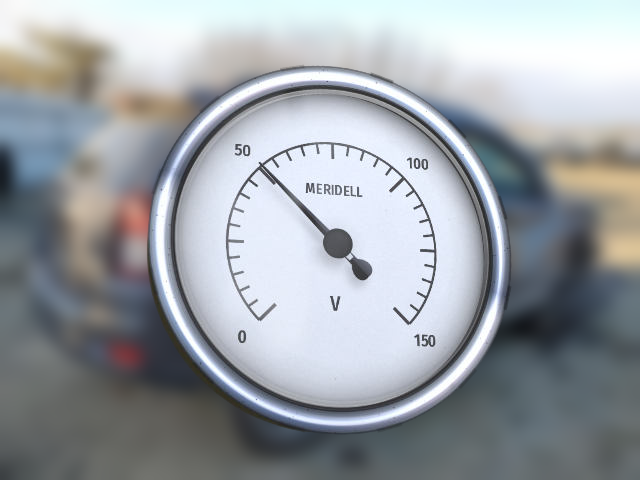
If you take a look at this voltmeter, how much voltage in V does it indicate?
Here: 50 V
